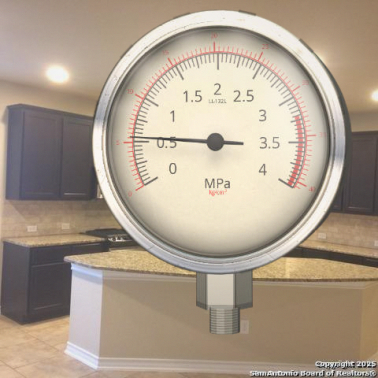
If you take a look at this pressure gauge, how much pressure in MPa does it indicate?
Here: 0.55 MPa
